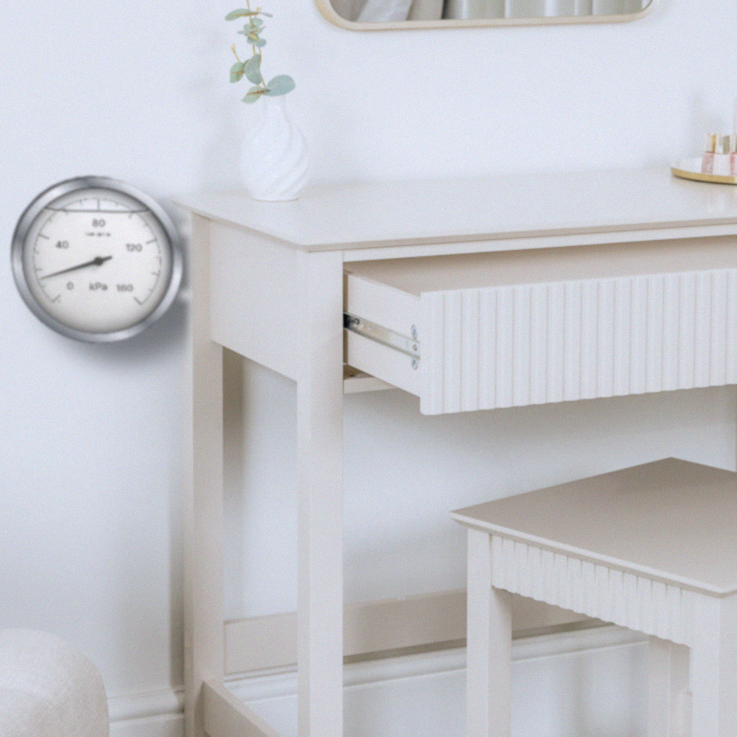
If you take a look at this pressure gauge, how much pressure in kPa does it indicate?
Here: 15 kPa
